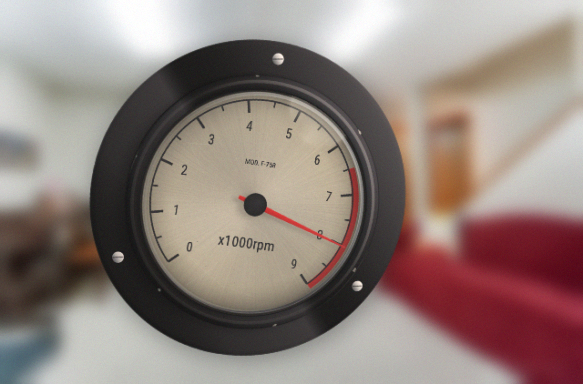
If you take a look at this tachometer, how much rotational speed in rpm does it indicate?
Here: 8000 rpm
